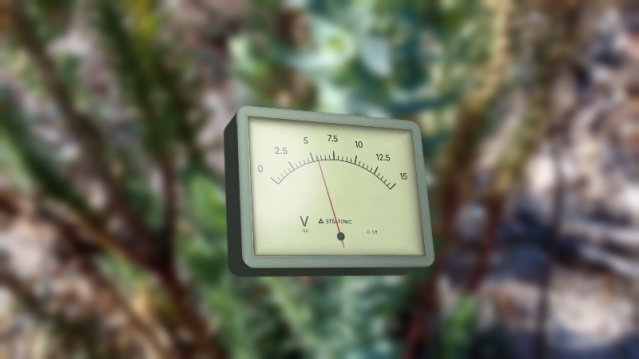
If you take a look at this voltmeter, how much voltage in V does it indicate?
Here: 5.5 V
